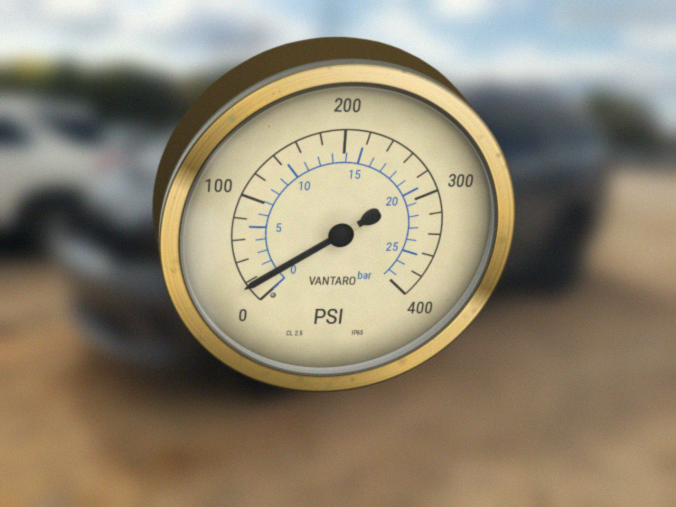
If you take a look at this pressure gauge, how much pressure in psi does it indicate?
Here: 20 psi
